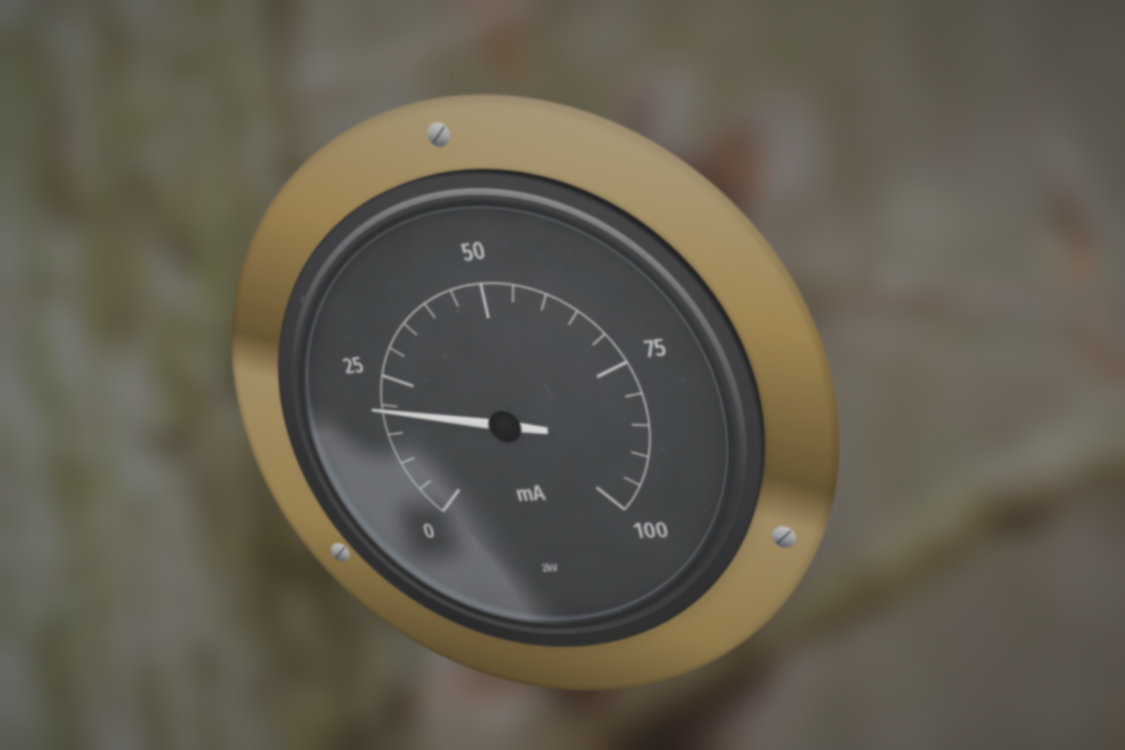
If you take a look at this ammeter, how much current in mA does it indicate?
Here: 20 mA
